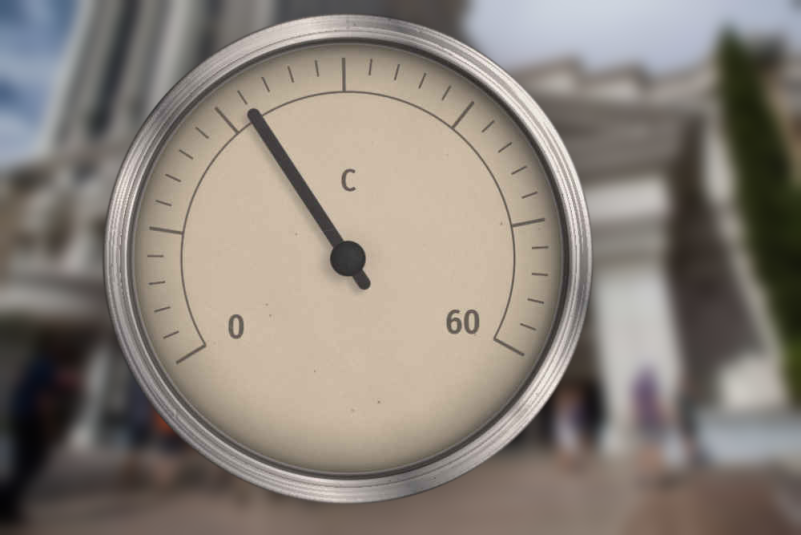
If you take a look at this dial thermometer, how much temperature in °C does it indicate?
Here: 22 °C
